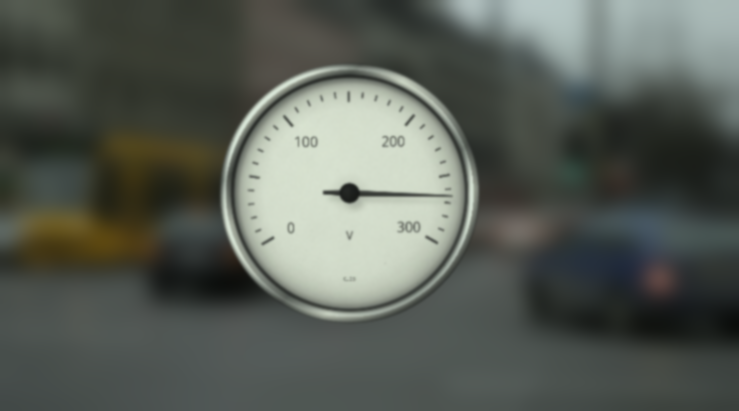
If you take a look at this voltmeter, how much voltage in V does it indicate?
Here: 265 V
